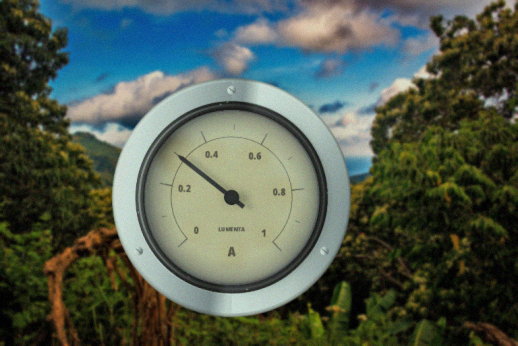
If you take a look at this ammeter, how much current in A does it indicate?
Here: 0.3 A
